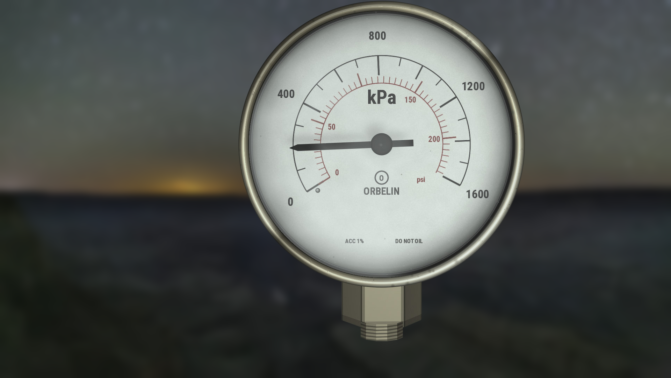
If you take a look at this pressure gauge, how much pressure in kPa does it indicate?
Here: 200 kPa
